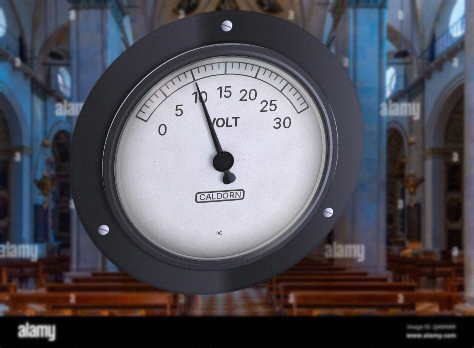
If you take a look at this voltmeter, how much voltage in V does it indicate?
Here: 10 V
